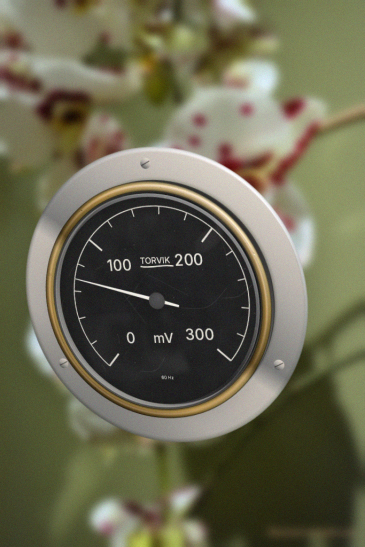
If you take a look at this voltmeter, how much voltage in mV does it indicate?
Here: 70 mV
